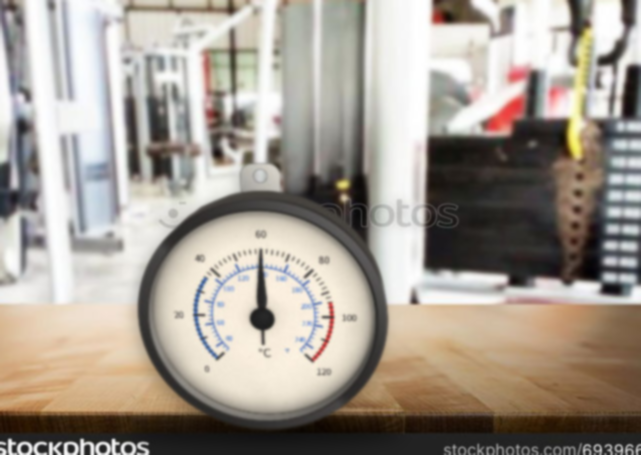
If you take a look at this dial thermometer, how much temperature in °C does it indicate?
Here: 60 °C
